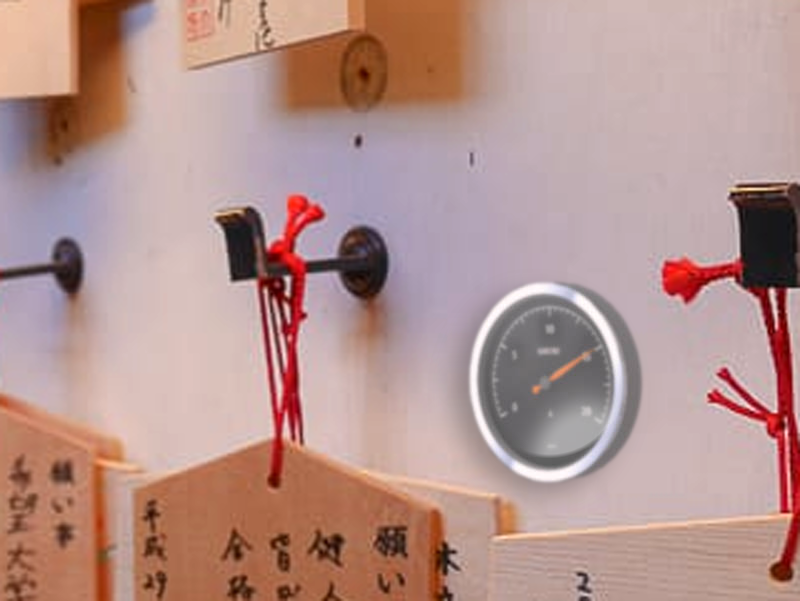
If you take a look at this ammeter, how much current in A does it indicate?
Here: 15 A
